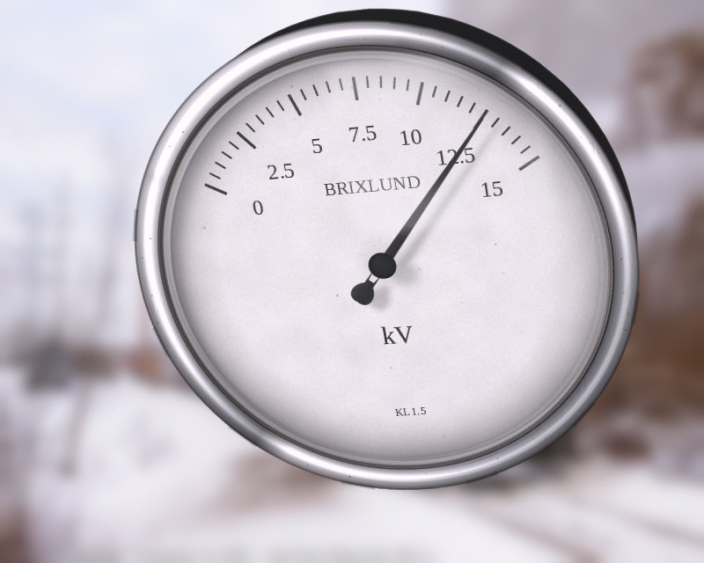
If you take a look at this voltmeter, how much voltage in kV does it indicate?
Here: 12.5 kV
